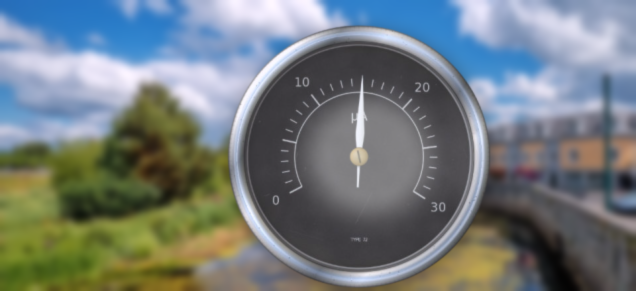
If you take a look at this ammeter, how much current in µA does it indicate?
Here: 15 µA
